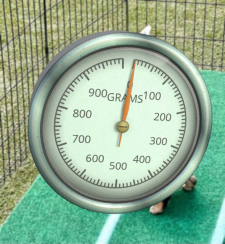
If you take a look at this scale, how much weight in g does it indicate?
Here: 0 g
